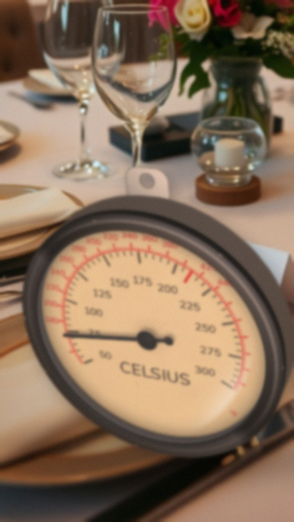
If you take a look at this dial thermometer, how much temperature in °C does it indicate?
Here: 75 °C
